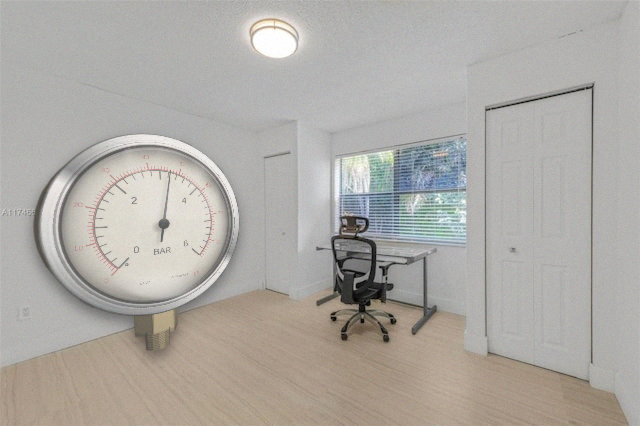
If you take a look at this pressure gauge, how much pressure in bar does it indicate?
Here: 3.2 bar
